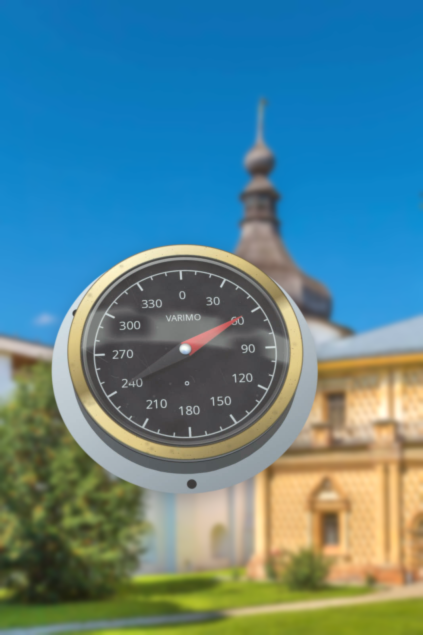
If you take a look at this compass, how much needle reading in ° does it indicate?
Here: 60 °
